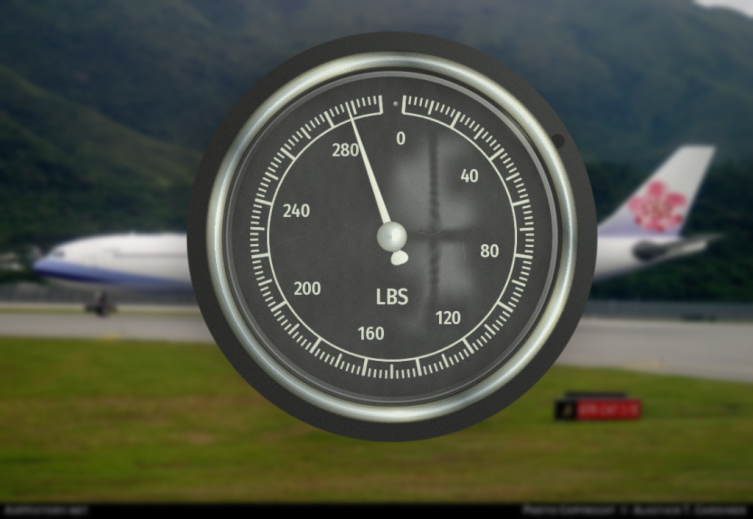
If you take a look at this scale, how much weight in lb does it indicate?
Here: 288 lb
